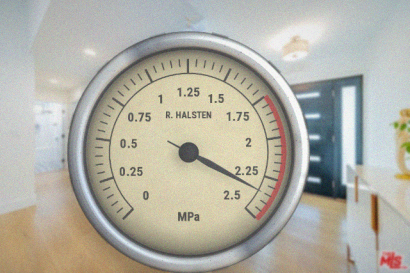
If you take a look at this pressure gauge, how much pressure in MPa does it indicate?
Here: 2.35 MPa
